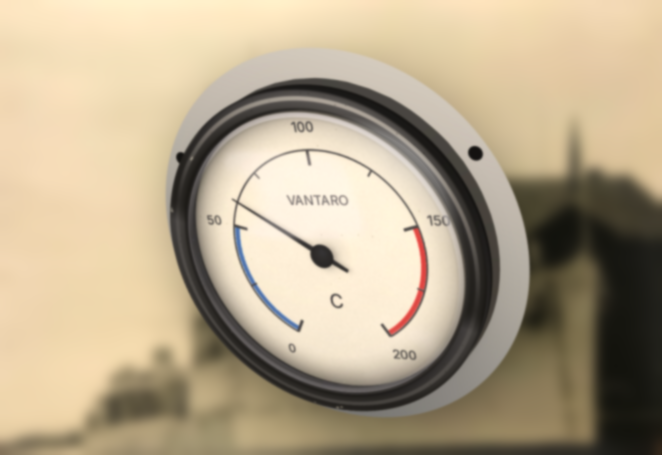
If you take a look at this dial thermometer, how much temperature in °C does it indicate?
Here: 62.5 °C
